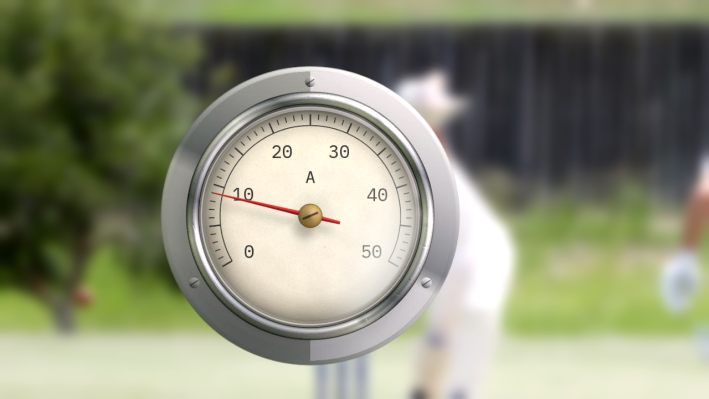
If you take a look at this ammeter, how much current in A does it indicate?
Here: 9 A
